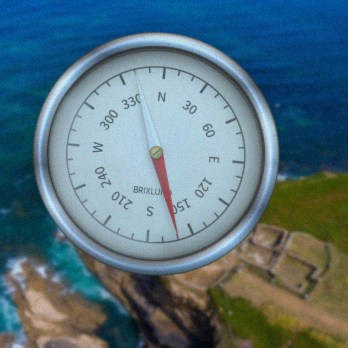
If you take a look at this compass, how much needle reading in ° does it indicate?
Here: 160 °
